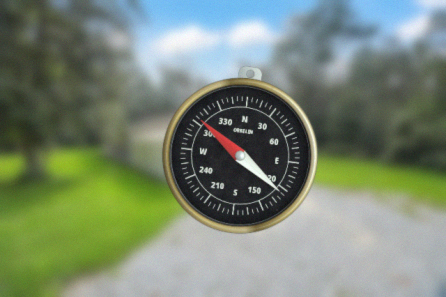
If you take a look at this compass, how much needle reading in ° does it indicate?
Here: 305 °
